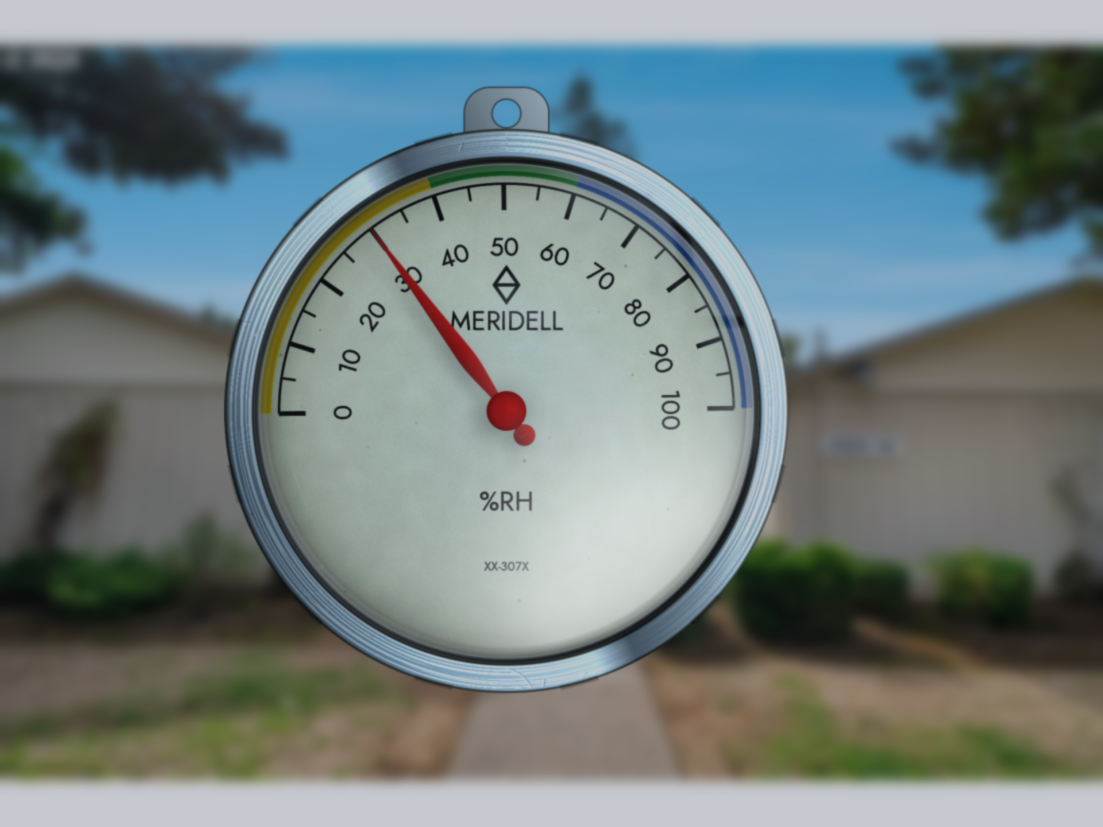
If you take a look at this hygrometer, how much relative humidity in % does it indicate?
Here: 30 %
